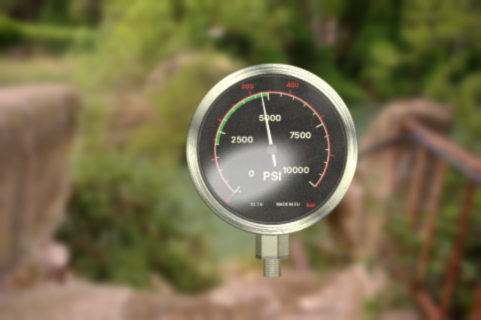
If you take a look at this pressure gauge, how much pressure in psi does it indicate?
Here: 4750 psi
